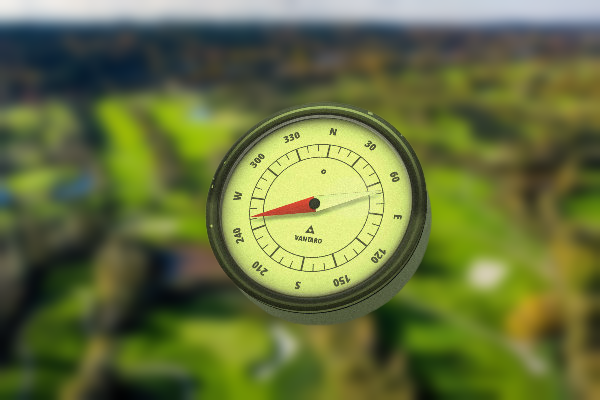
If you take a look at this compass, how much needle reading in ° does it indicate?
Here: 250 °
